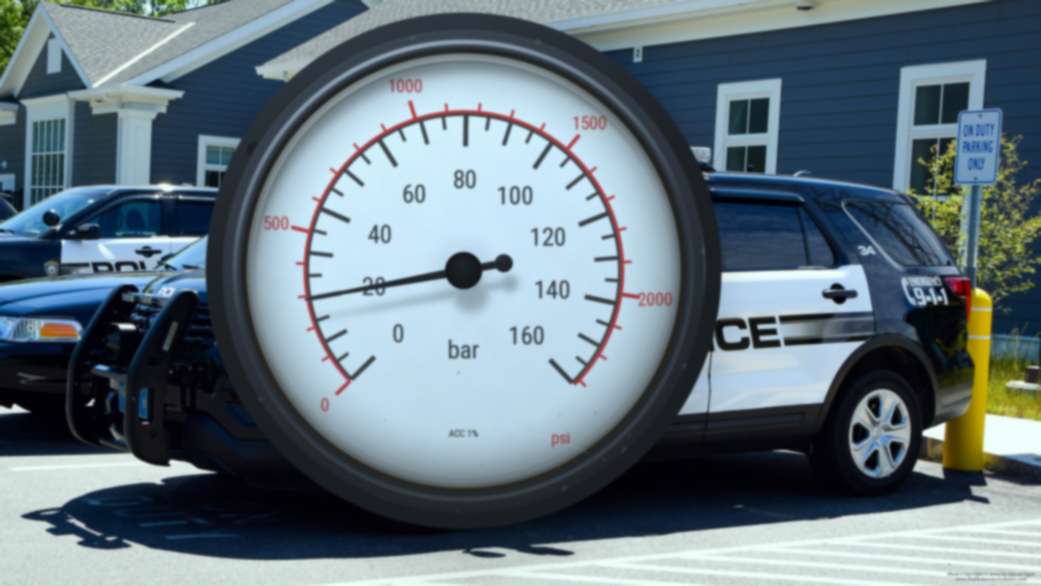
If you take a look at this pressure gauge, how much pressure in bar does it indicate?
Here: 20 bar
